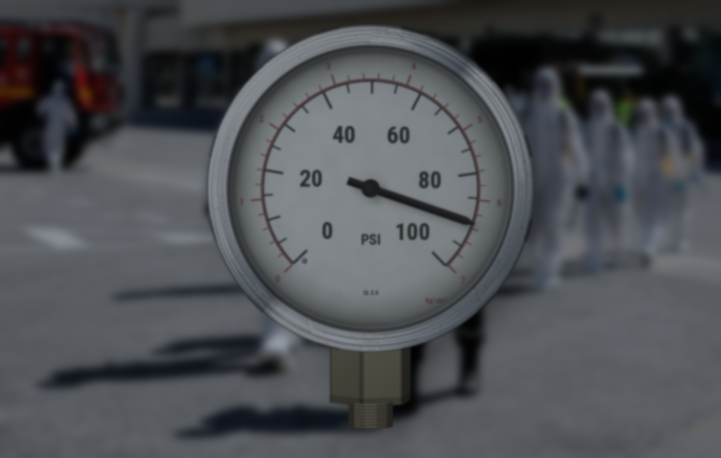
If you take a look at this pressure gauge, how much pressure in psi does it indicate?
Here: 90 psi
